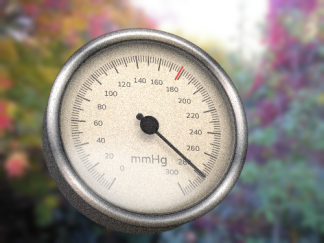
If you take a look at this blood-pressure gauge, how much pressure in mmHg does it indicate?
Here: 280 mmHg
